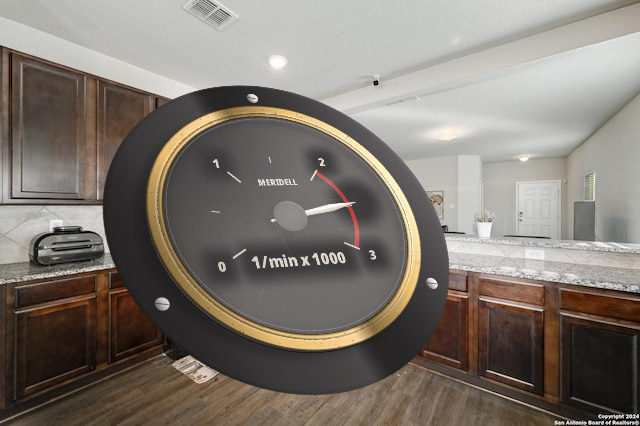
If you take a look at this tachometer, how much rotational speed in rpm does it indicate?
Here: 2500 rpm
